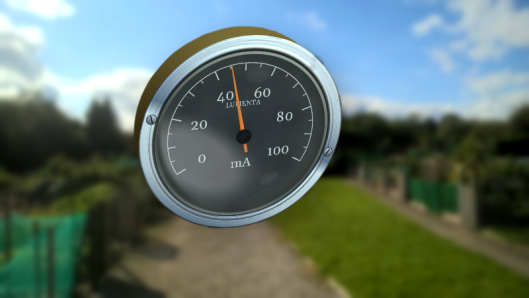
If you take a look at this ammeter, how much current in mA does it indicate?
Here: 45 mA
